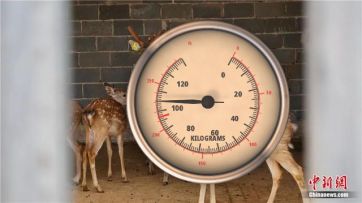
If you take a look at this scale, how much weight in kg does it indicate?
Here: 105 kg
